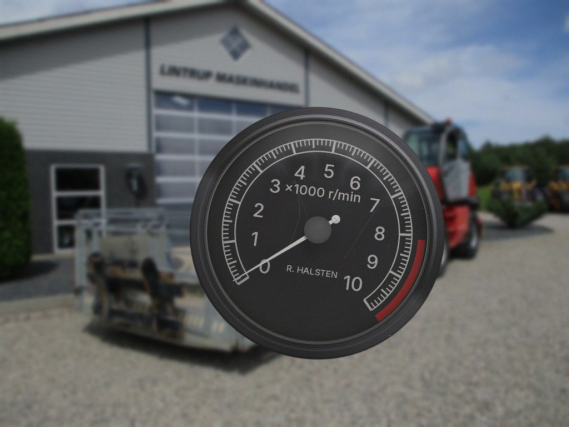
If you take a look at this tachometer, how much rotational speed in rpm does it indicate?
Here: 100 rpm
